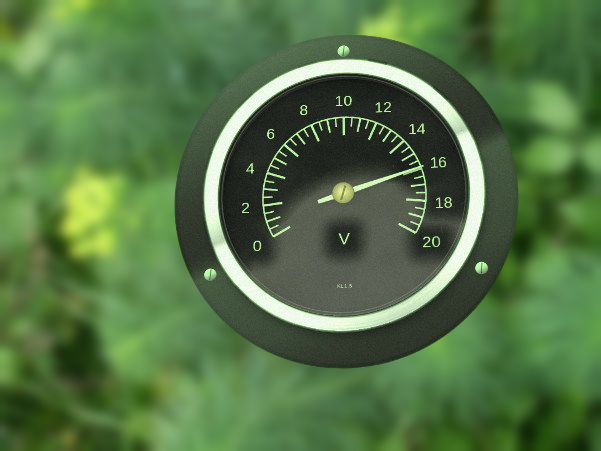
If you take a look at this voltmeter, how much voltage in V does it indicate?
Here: 16 V
